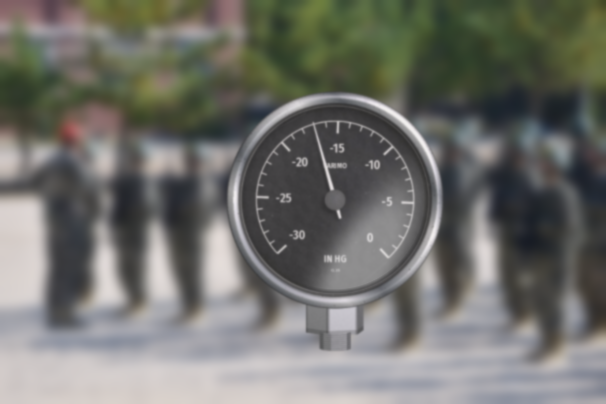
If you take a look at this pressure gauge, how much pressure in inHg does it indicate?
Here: -17 inHg
